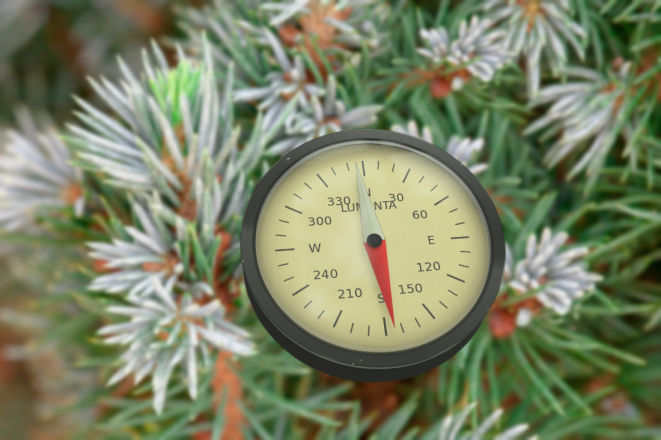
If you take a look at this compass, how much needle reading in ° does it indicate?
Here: 175 °
